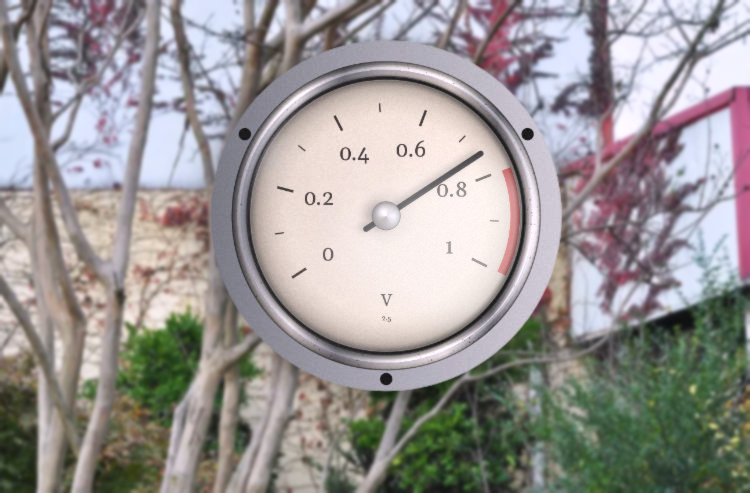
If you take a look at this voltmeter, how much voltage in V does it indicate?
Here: 0.75 V
